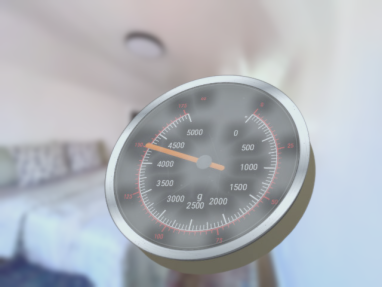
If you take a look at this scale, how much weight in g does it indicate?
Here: 4250 g
